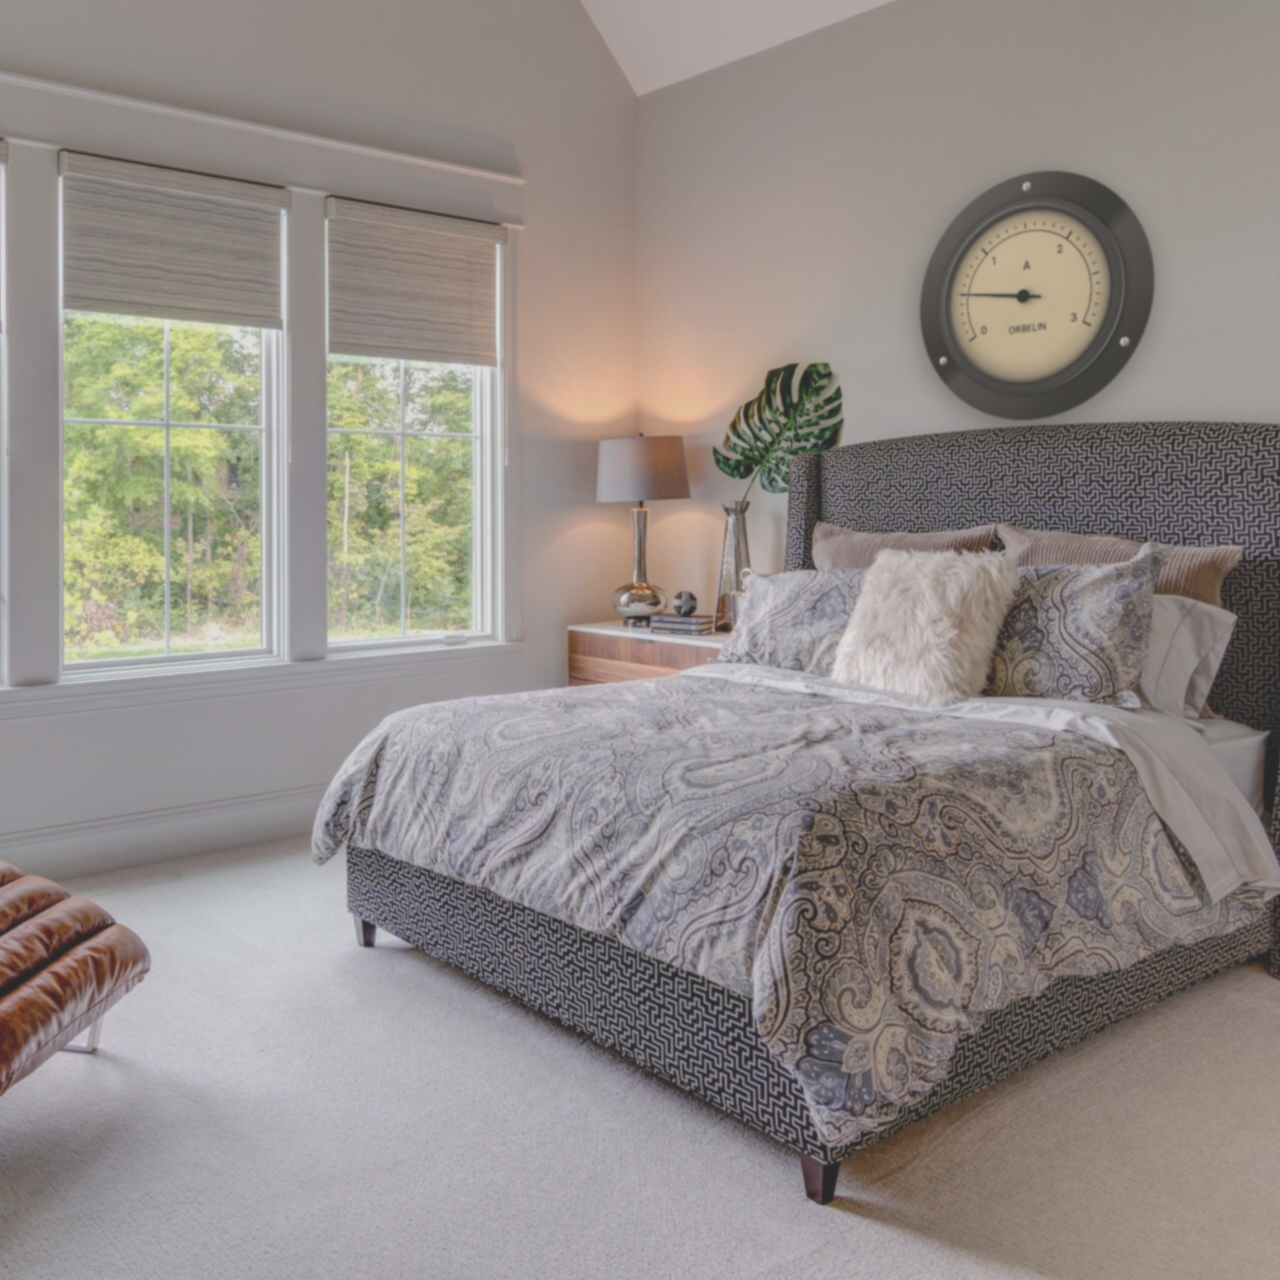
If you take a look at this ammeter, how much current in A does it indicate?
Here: 0.5 A
